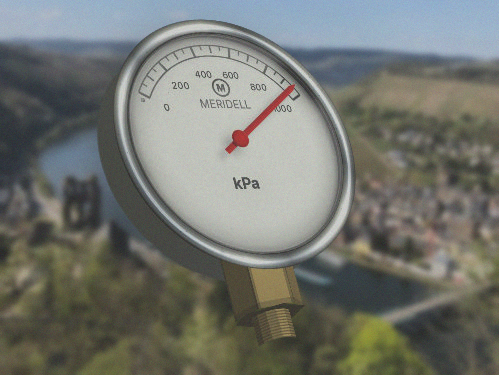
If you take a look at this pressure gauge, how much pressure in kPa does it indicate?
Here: 950 kPa
